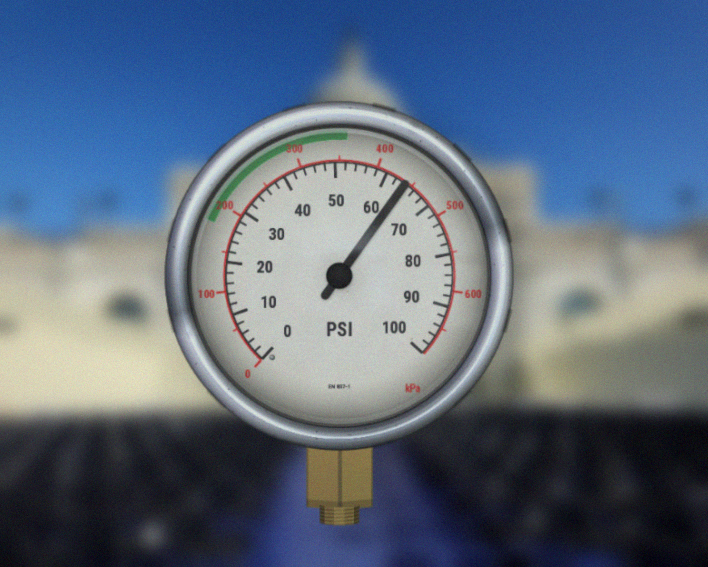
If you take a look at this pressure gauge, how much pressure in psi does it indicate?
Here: 64 psi
